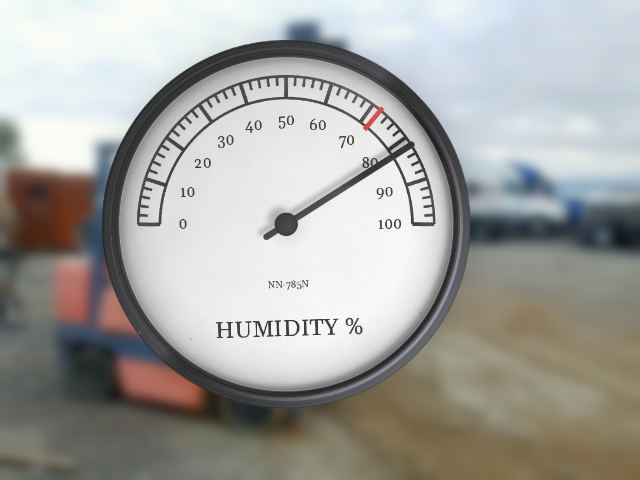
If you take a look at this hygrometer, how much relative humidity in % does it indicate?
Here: 82 %
